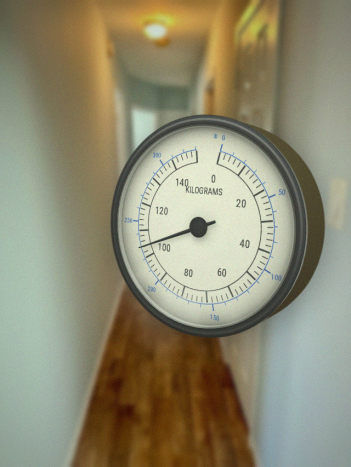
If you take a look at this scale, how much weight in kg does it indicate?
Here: 104 kg
